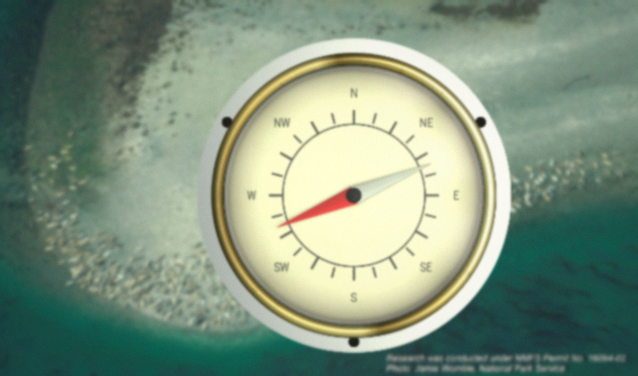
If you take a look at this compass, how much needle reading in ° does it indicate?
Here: 247.5 °
